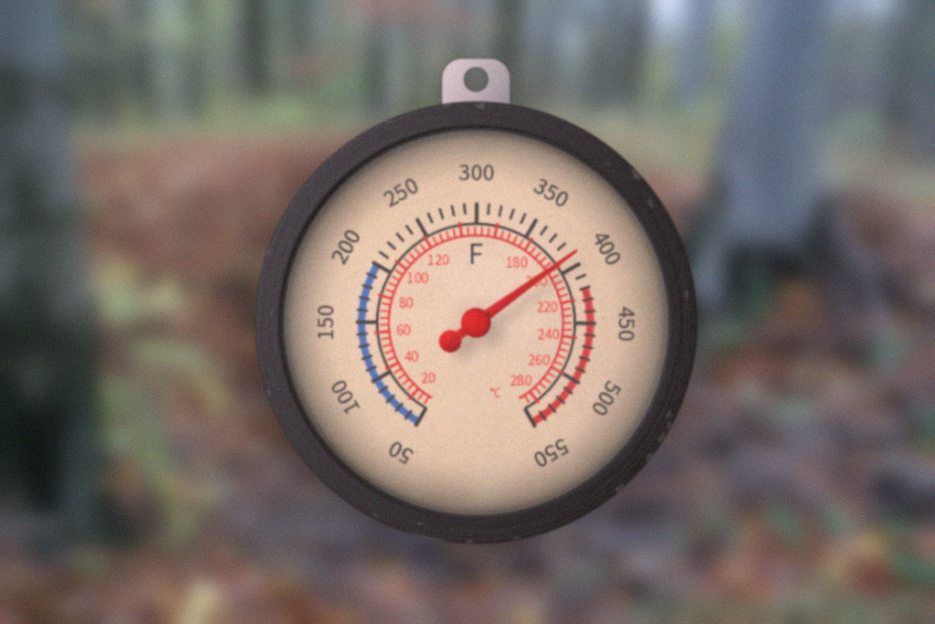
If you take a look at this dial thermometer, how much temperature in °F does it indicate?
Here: 390 °F
